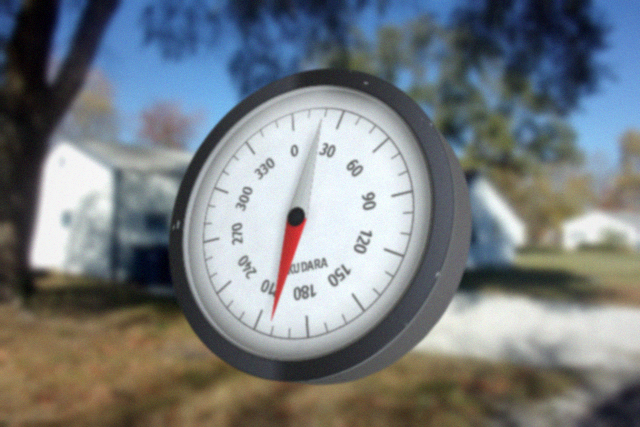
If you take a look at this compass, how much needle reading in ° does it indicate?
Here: 200 °
